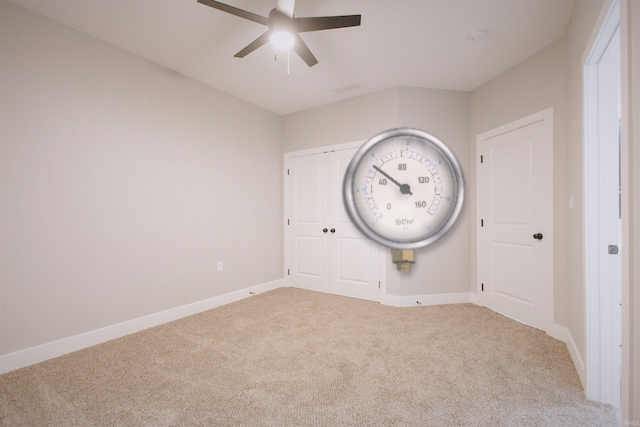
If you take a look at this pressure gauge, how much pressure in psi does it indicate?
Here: 50 psi
